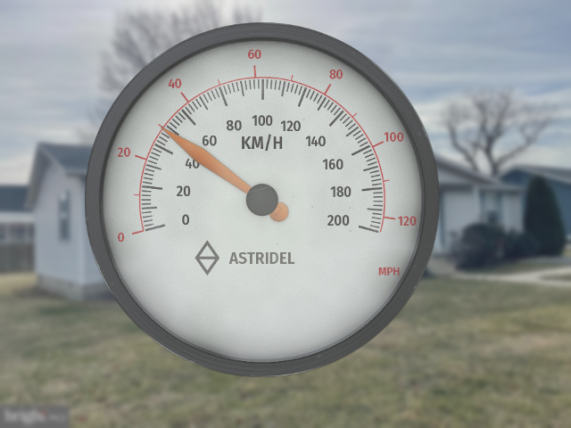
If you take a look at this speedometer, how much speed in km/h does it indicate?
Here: 48 km/h
